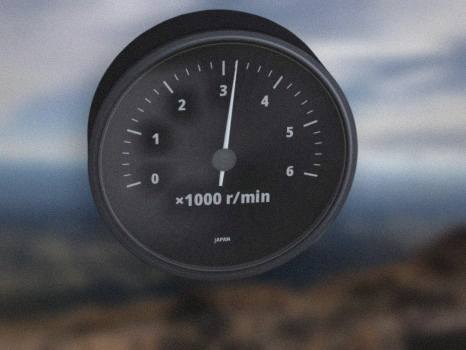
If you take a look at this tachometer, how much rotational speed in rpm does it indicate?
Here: 3200 rpm
